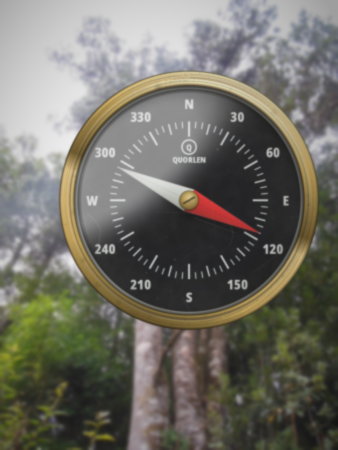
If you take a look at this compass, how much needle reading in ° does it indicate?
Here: 115 °
